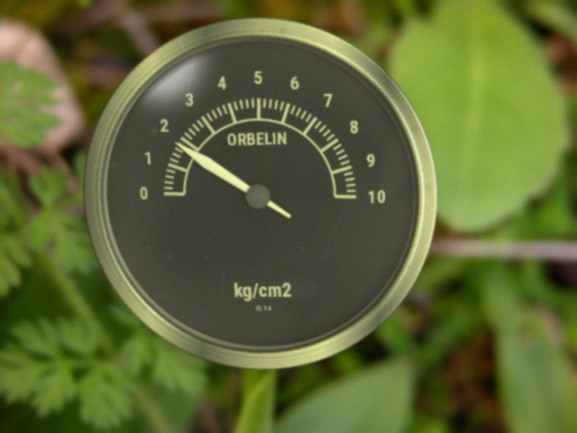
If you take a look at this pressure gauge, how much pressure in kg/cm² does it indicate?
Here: 1.8 kg/cm²
